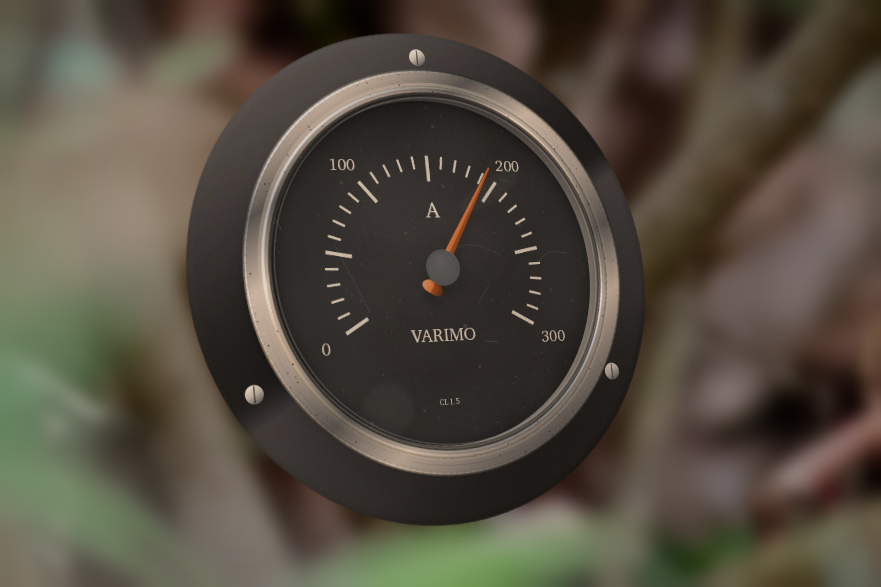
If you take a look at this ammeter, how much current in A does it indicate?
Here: 190 A
